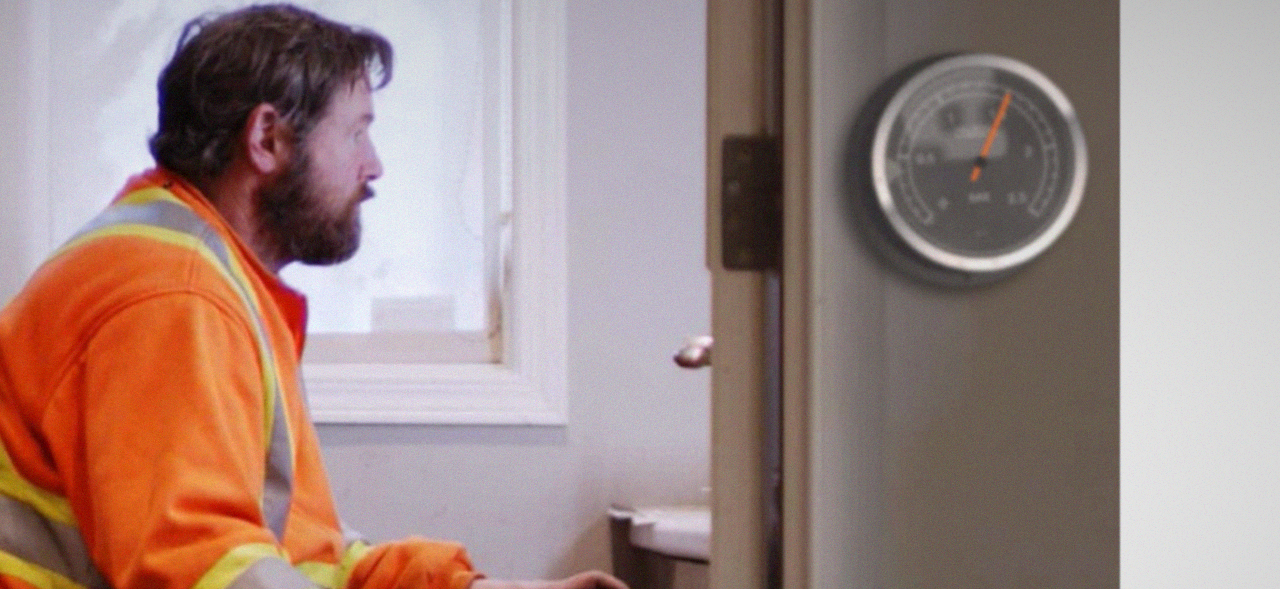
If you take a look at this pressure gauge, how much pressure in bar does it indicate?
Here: 1.5 bar
